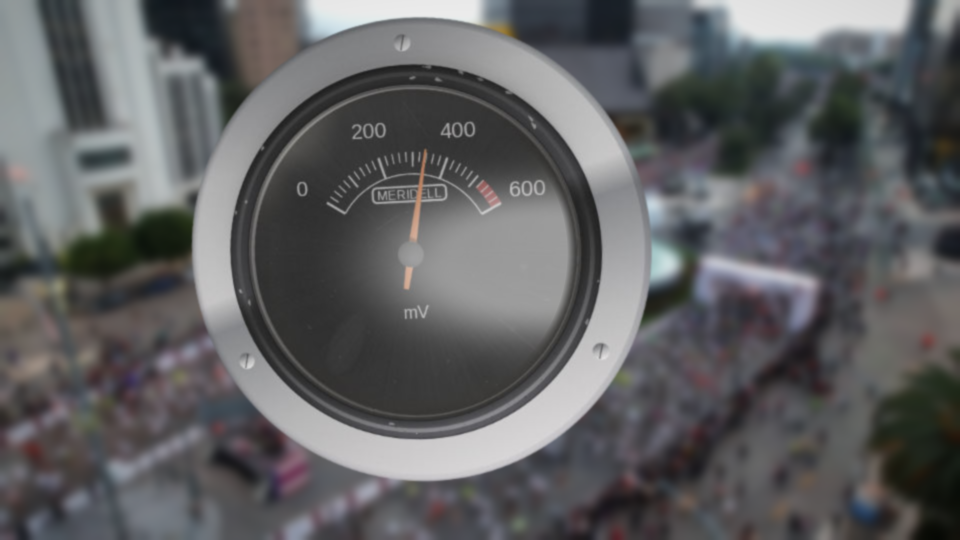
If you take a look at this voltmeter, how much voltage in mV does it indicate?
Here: 340 mV
